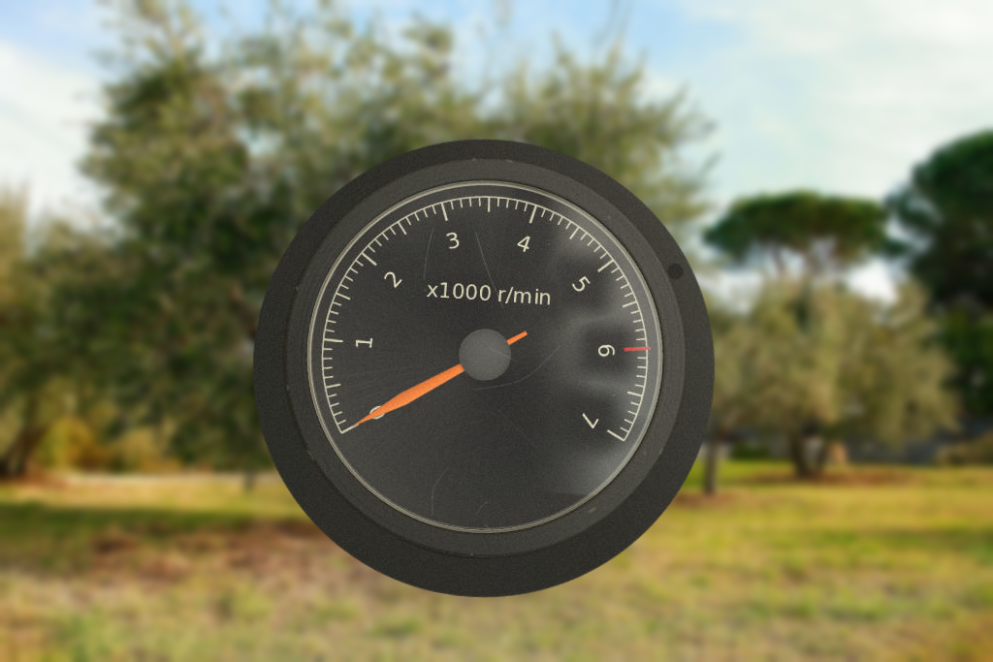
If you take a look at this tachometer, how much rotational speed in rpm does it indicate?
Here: 0 rpm
